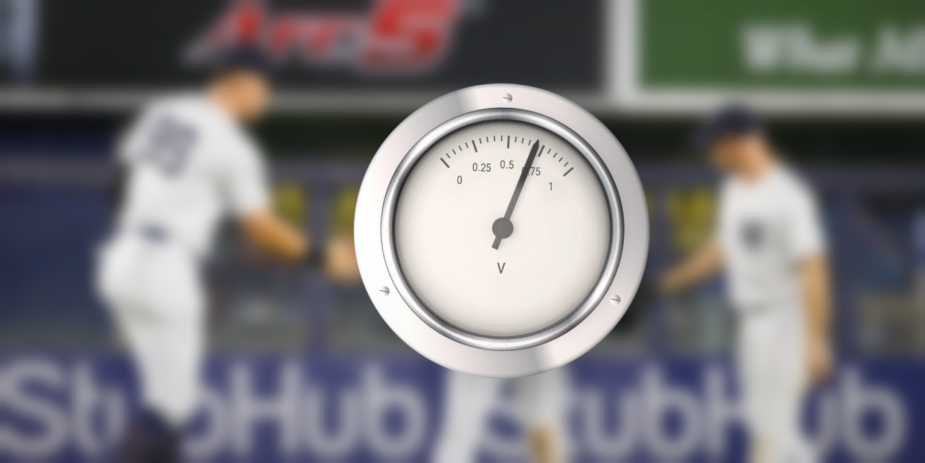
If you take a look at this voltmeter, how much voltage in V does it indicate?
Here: 0.7 V
